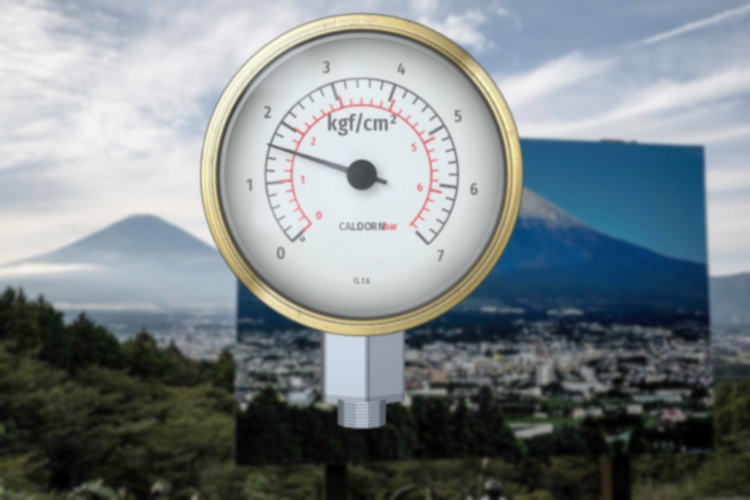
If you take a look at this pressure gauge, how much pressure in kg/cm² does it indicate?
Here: 1.6 kg/cm²
